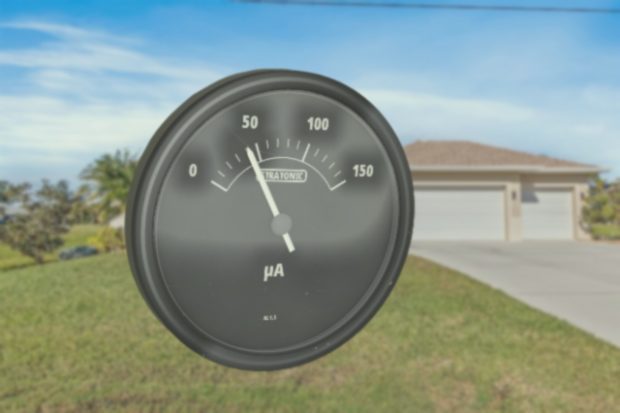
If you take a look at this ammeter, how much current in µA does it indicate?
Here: 40 µA
